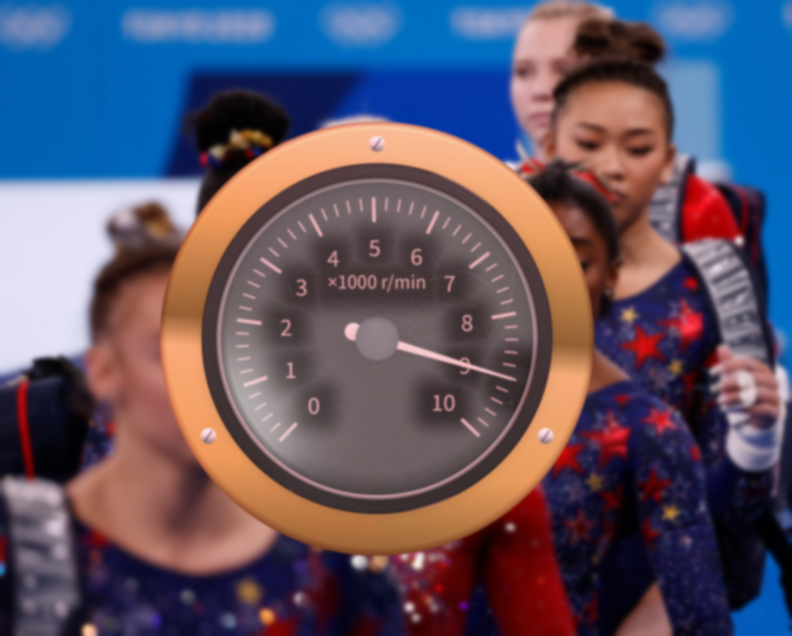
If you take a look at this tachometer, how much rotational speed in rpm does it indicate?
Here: 9000 rpm
